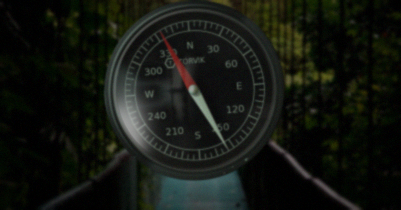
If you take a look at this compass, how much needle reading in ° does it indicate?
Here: 335 °
